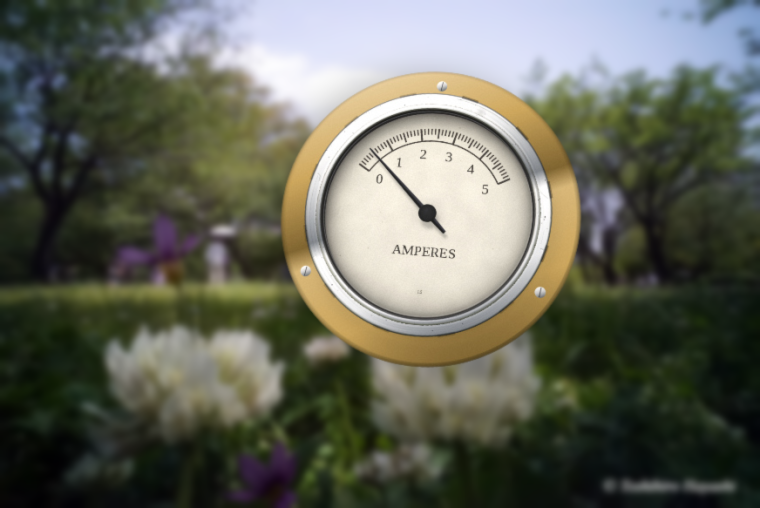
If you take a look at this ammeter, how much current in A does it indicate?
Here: 0.5 A
